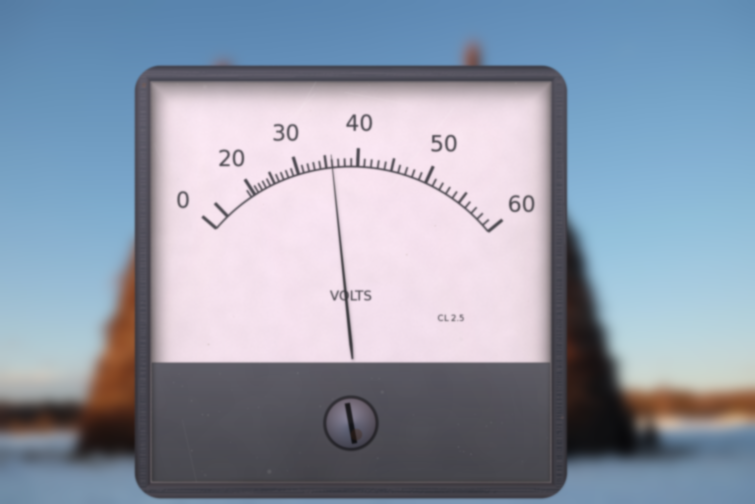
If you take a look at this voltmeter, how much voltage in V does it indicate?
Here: 36 V
